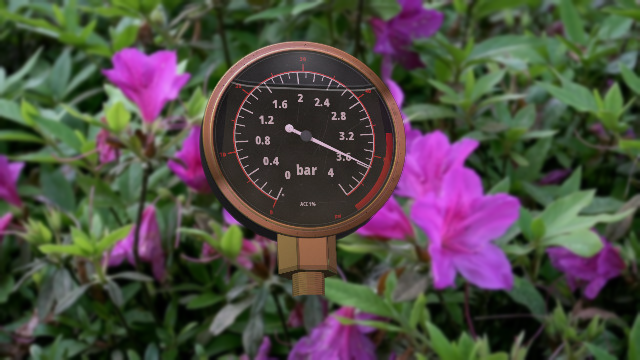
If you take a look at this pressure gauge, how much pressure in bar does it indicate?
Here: 3.6 bar
